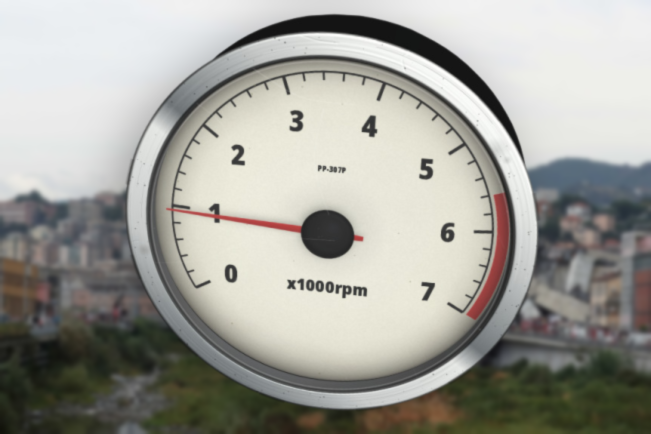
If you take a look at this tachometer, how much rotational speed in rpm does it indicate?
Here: 1000 rpm
